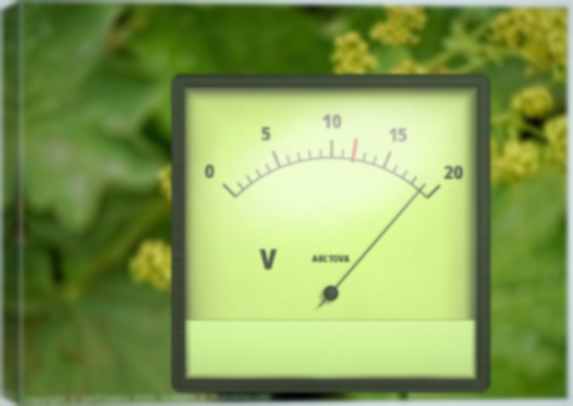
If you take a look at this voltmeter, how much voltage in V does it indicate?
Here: 19 V
